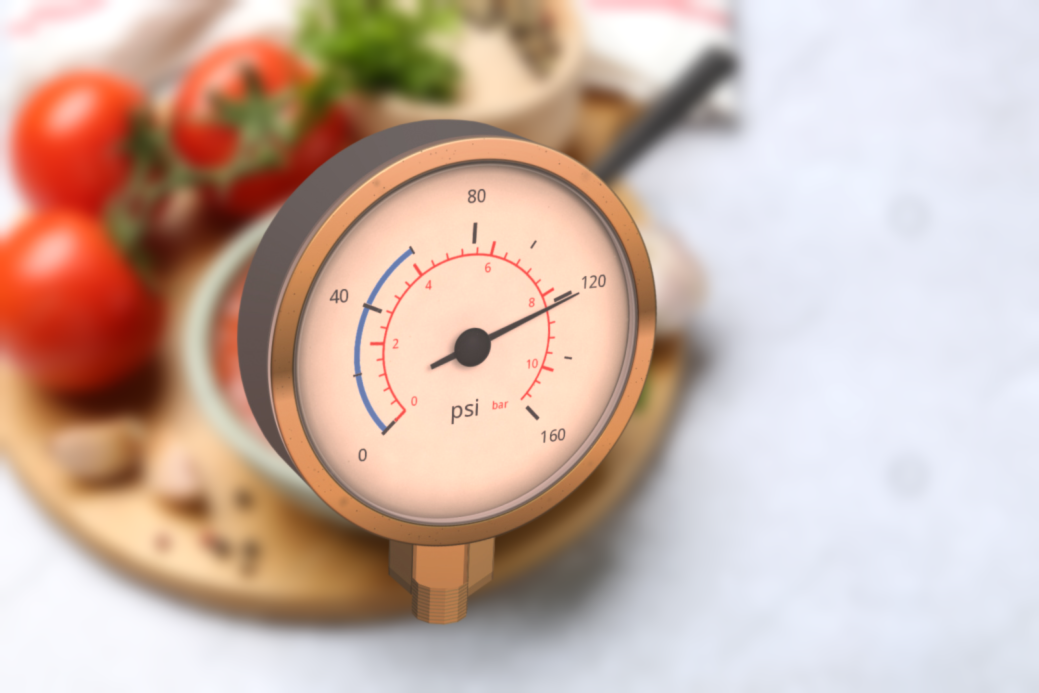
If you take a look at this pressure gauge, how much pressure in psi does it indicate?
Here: 120 psi
